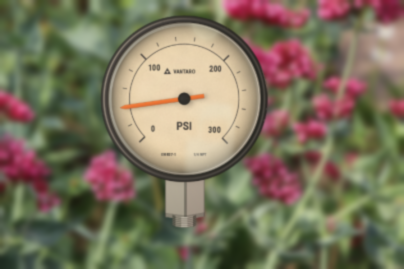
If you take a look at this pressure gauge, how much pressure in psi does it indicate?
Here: 40 psi
